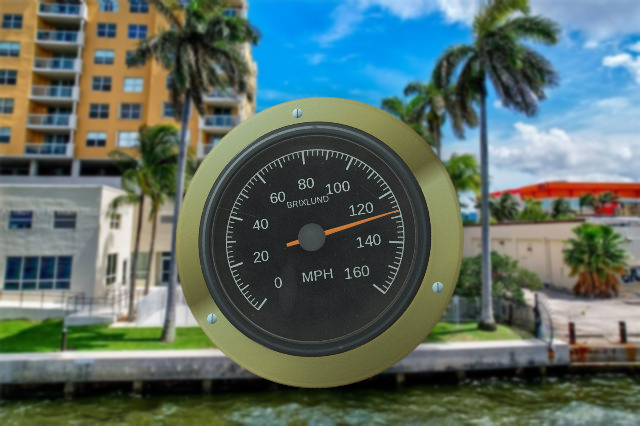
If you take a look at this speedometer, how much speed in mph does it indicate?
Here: 128 mph
